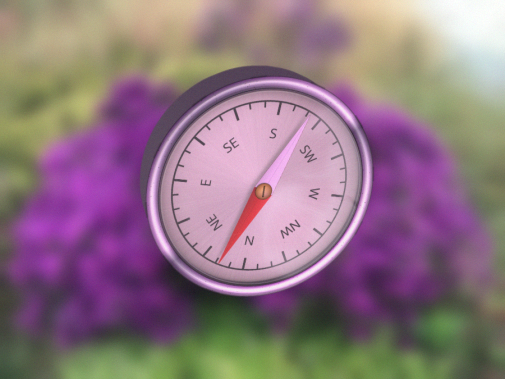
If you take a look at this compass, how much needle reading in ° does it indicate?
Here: 20 °
